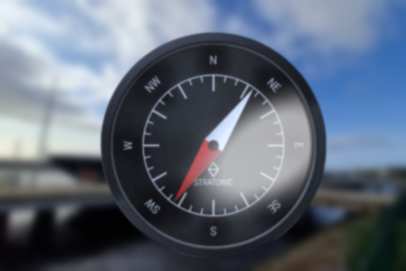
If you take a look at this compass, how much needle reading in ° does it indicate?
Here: 215 °
